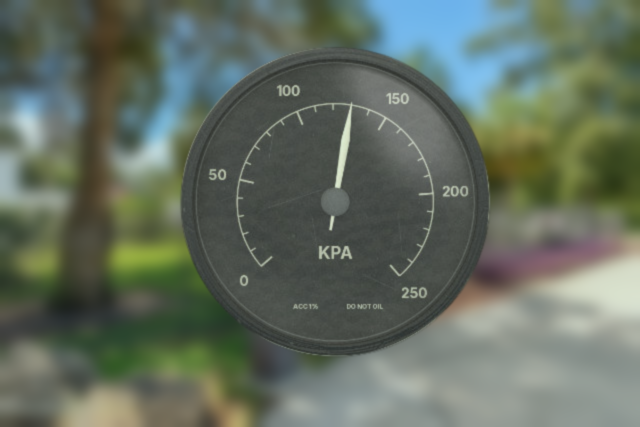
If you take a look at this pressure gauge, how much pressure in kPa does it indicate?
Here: 130 kPa
